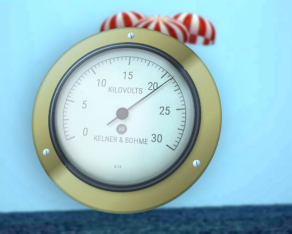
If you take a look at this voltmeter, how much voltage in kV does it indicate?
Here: 21 kV
